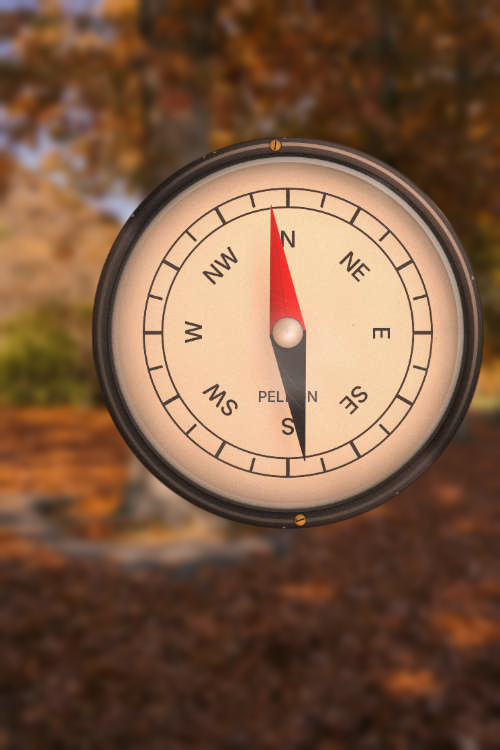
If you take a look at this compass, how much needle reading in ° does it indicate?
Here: 352.5 °
